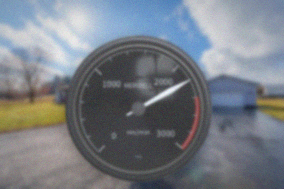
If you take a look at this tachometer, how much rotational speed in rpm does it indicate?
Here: 2200 rpm
